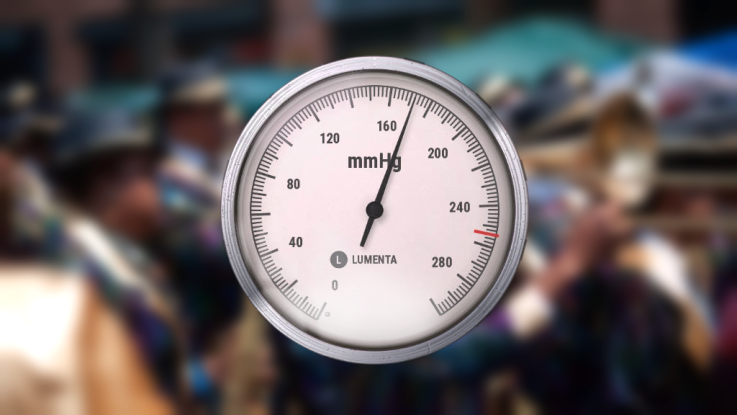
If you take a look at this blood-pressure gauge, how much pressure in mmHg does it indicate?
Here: 172 mmHg
